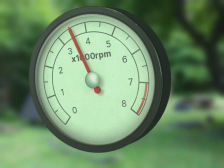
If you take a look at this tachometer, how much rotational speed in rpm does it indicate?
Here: 3500 rpm
